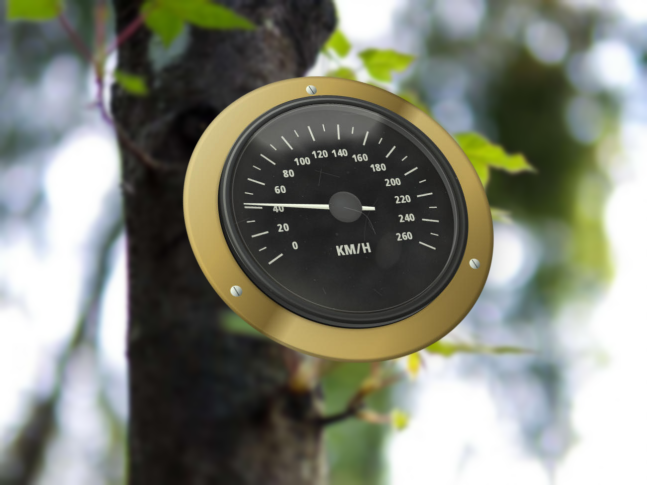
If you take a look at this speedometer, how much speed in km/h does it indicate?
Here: 40 km/h
